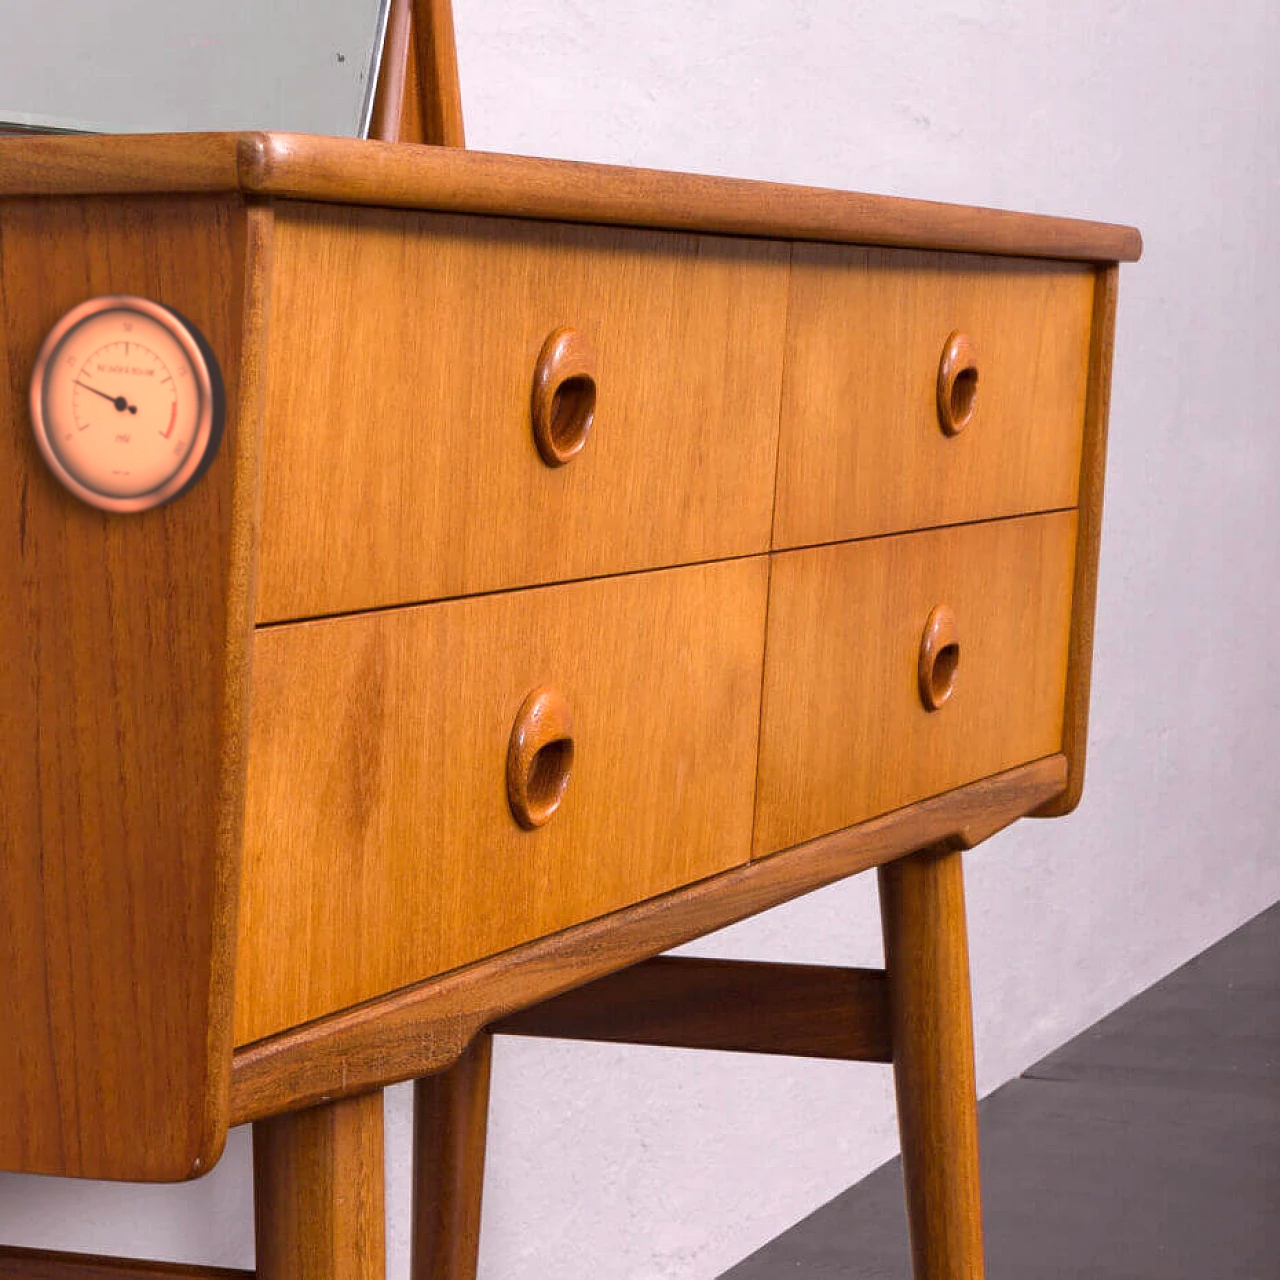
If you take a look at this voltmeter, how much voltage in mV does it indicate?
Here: 20 mV
